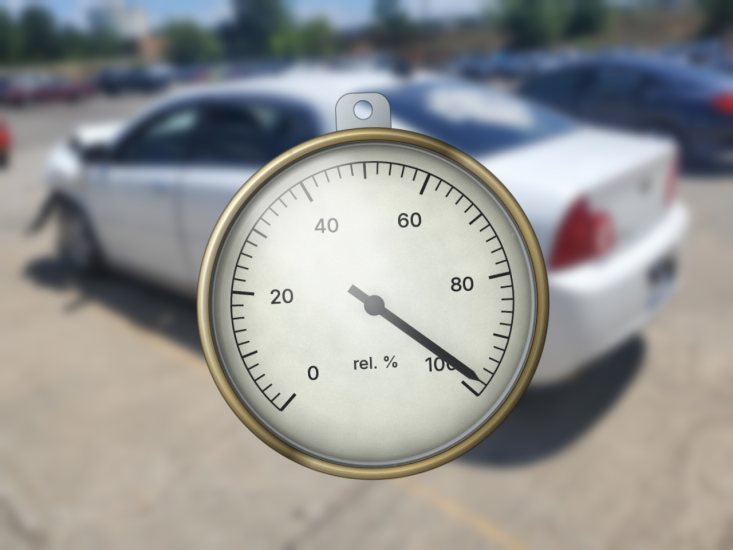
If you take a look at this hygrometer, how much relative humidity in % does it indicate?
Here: 98 %
